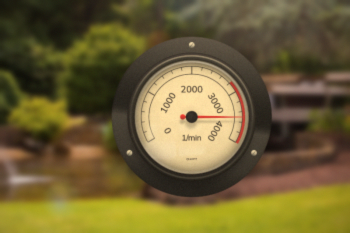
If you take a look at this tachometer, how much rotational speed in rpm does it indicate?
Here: 3500 rpm
